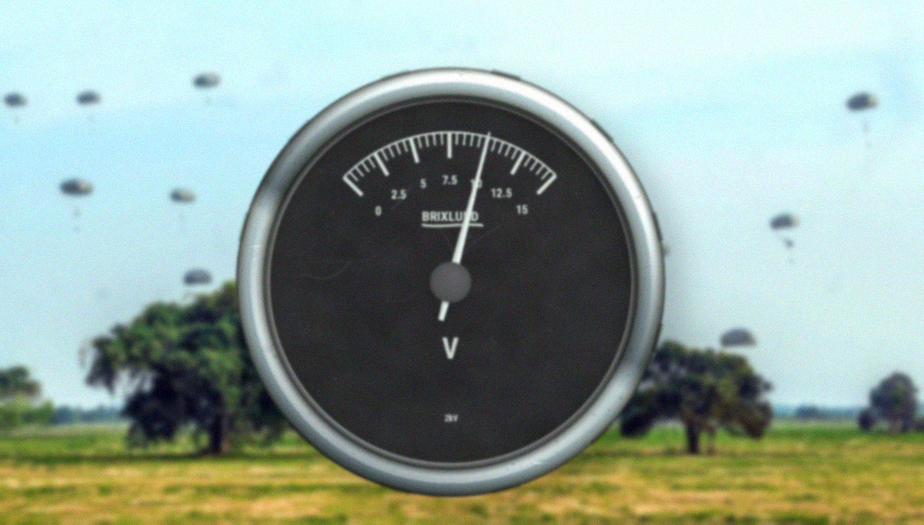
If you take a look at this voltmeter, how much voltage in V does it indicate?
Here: 10 V
